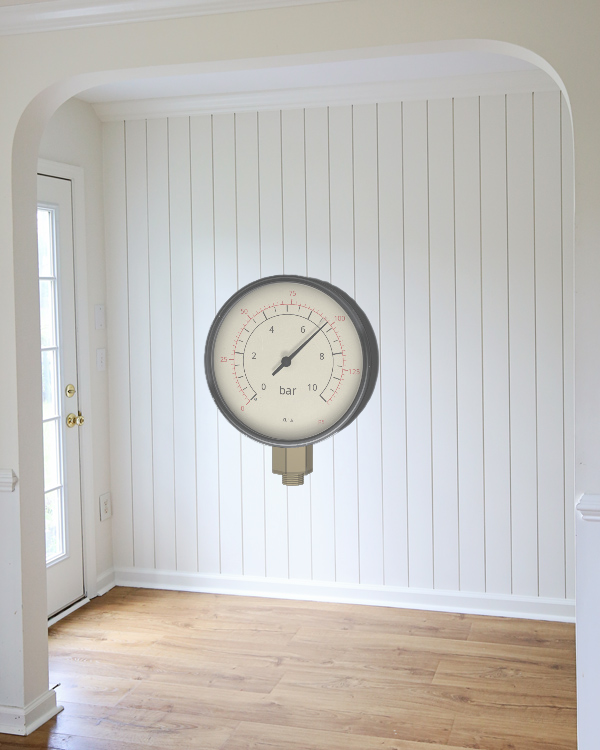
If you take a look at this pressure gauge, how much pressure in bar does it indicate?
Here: 6.75 bar
